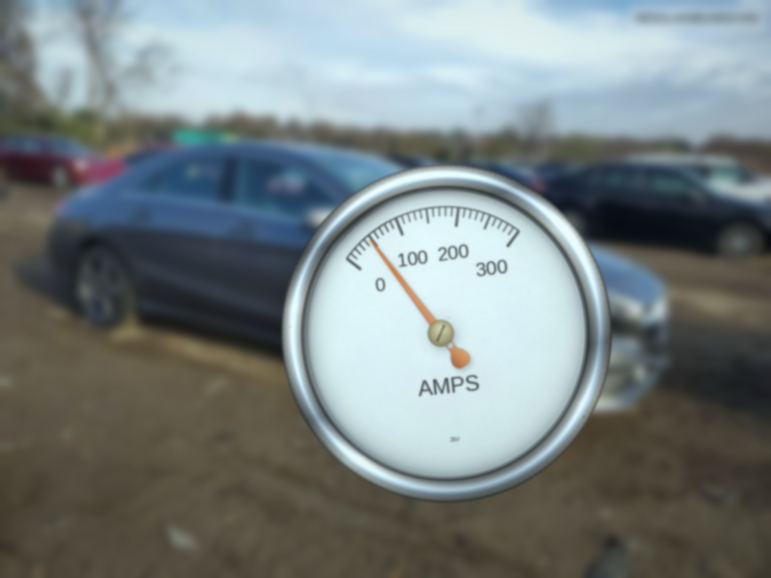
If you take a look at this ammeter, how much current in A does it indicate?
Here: 50 A
